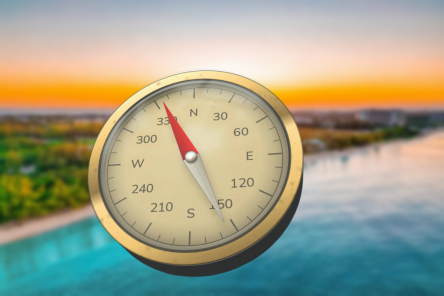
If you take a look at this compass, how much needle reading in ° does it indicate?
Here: 335 °
